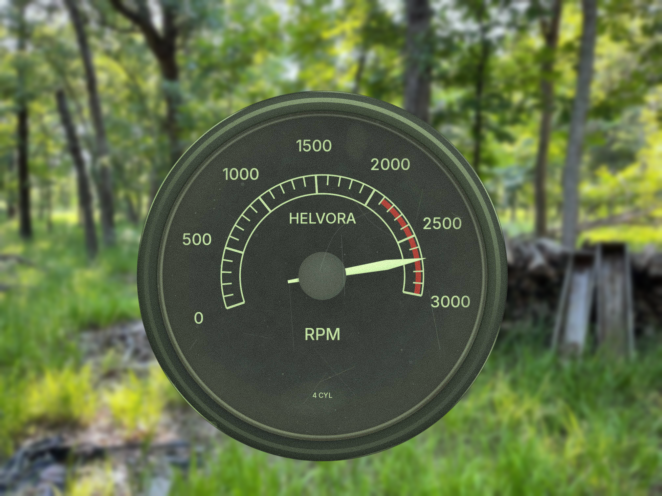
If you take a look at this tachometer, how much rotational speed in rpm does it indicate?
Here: 2700 rpm
